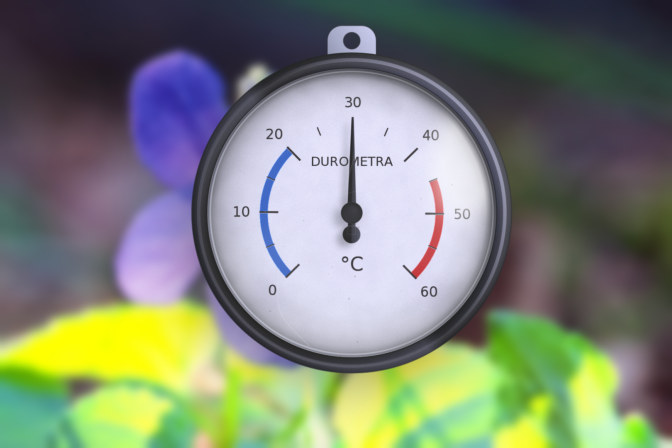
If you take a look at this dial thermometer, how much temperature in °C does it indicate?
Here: 30 °C
